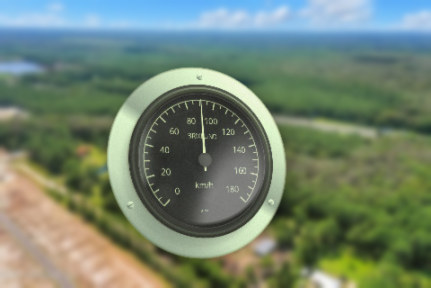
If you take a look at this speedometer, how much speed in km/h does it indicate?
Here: 90 km/h
